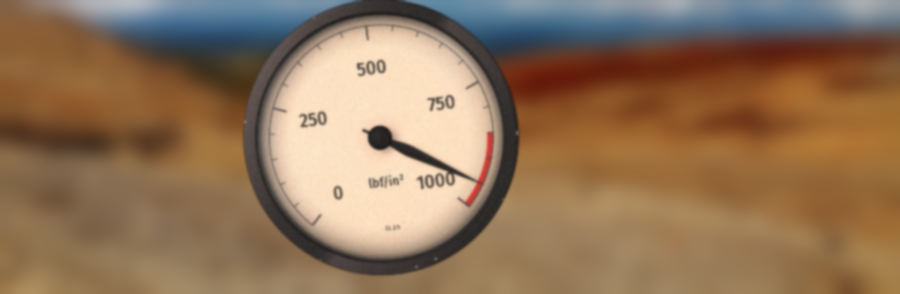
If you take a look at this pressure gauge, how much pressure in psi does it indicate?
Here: 950 psi
